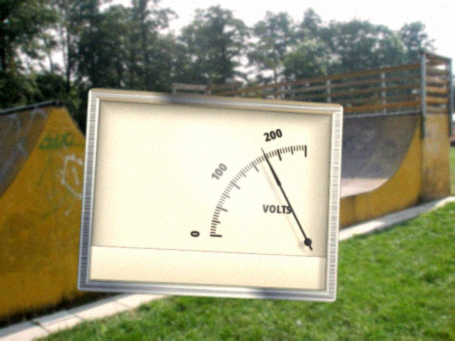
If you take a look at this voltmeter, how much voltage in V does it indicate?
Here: 175 V
